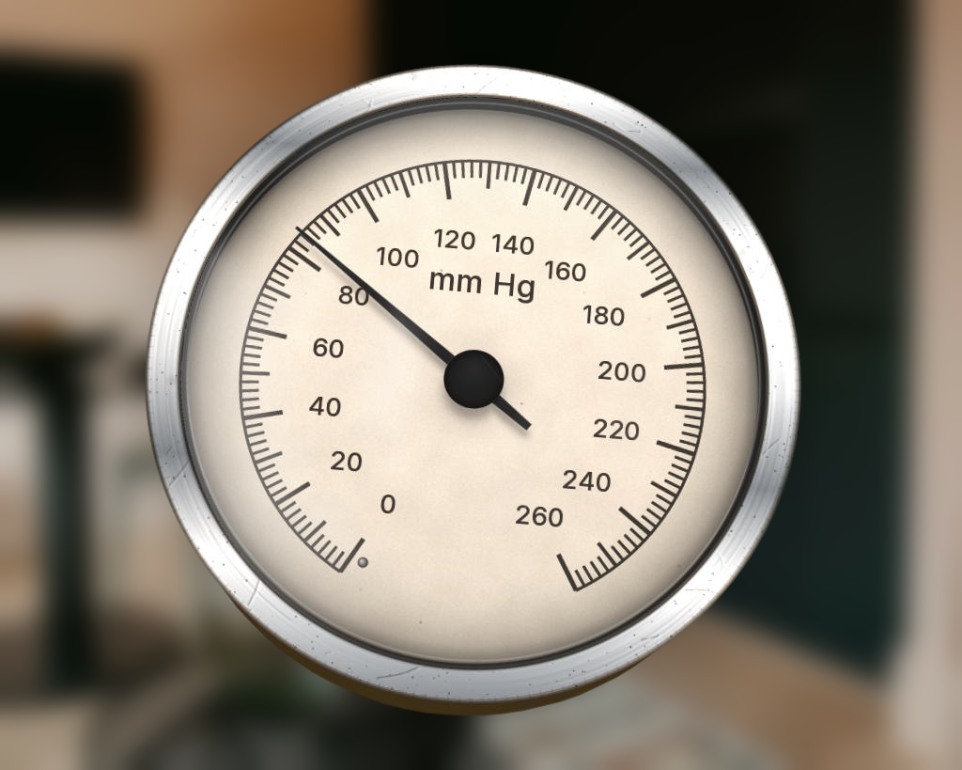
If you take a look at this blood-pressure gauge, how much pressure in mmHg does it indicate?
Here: 84 mmHg
